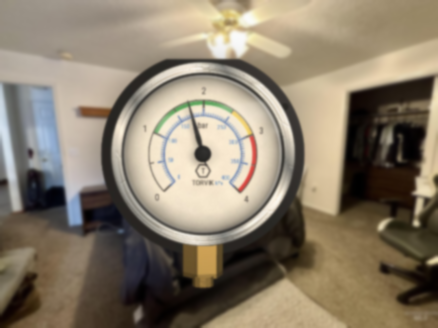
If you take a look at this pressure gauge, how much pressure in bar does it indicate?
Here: 1.75 bar
